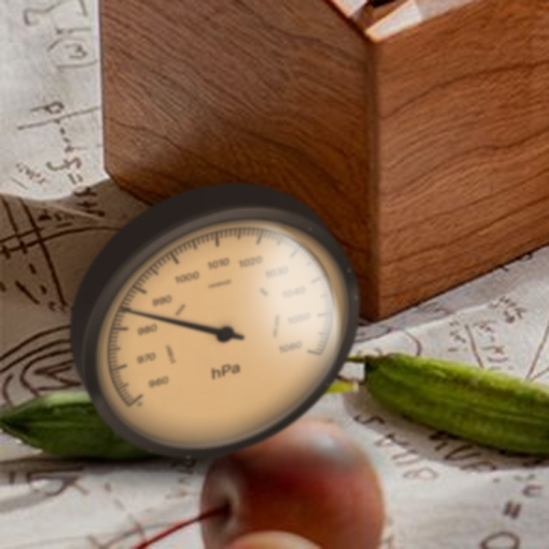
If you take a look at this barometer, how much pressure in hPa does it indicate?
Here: 985 hPa
